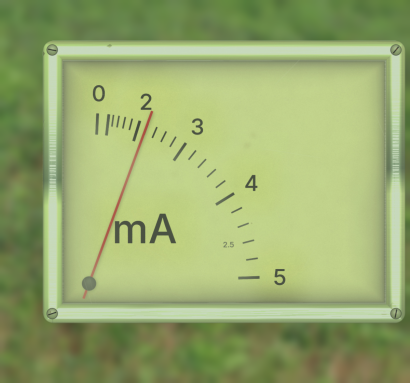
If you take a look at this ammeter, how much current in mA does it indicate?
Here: 2.2 mA
